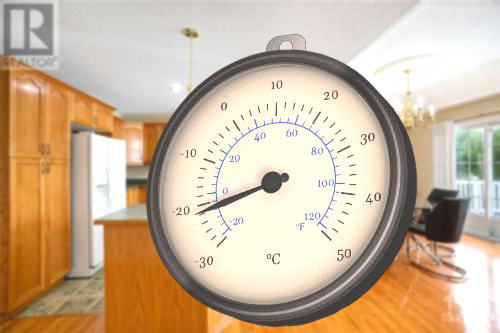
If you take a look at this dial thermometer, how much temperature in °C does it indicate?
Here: -22 °C
